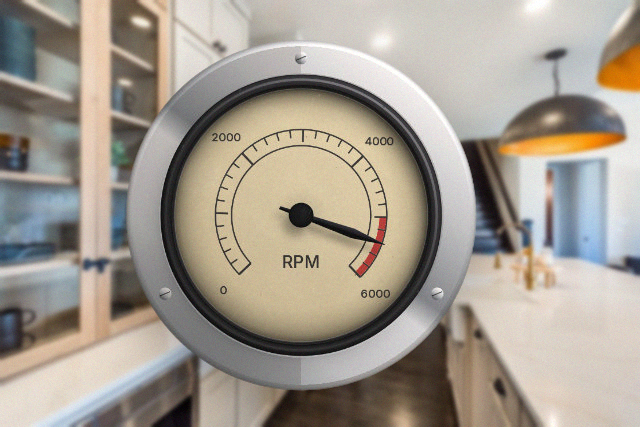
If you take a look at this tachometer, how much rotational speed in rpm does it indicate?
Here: 5400 rpm
